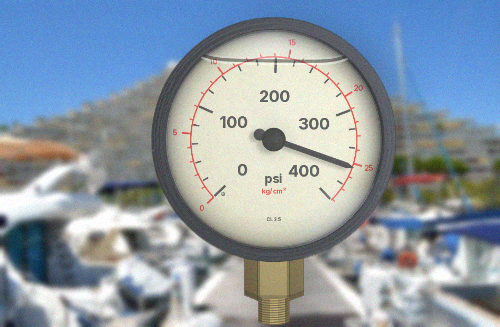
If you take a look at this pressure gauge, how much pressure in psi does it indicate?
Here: 360 psi
